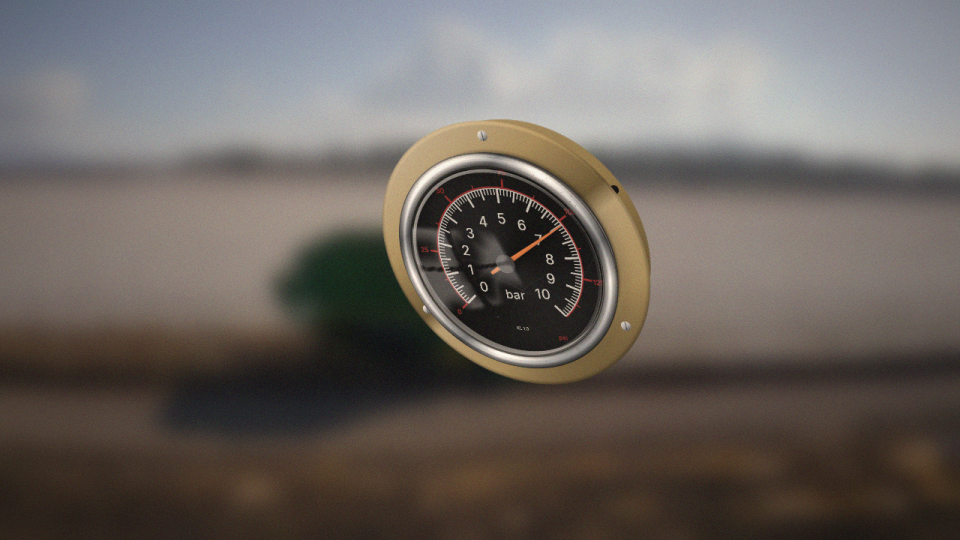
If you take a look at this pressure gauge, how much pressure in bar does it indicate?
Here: 7 bar
